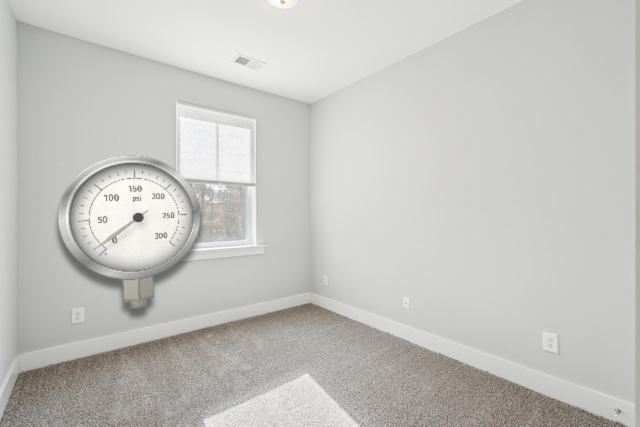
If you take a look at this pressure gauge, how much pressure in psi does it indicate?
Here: 10 psi
